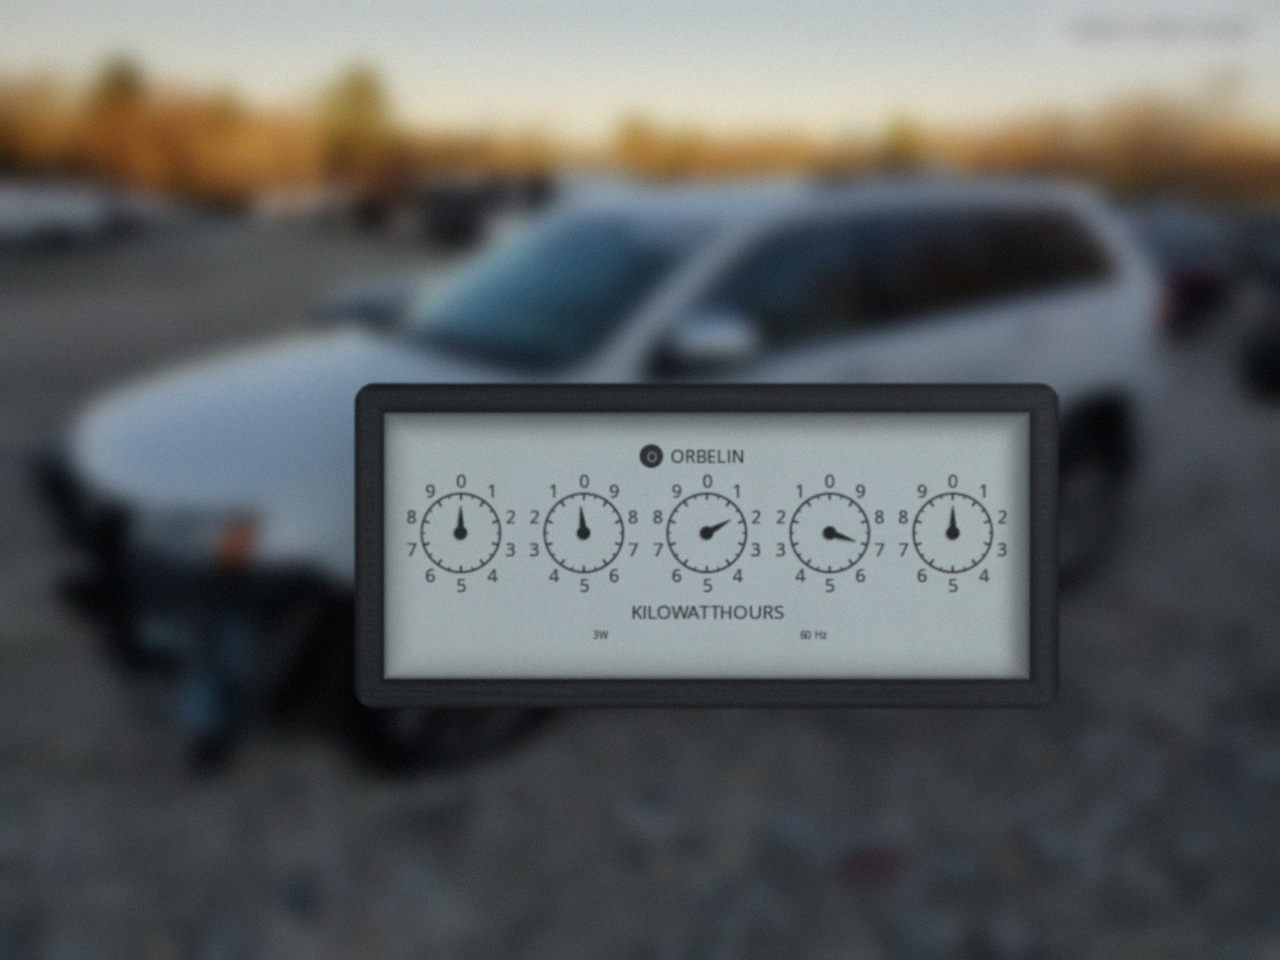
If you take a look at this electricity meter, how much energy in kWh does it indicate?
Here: 170 kWh
